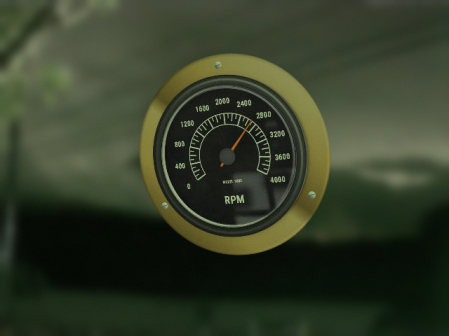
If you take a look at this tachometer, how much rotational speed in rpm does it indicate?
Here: 2700 rpm
